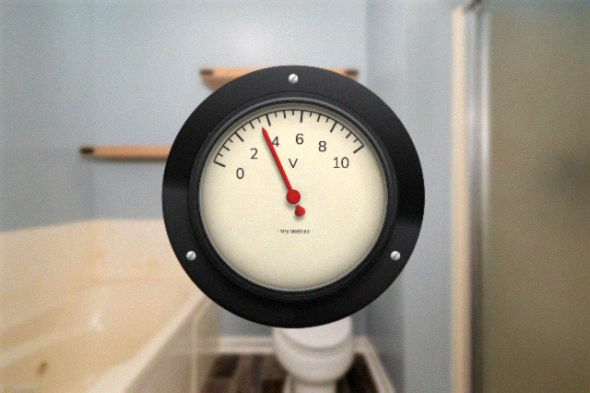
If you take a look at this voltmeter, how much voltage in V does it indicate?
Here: 3.5 V
